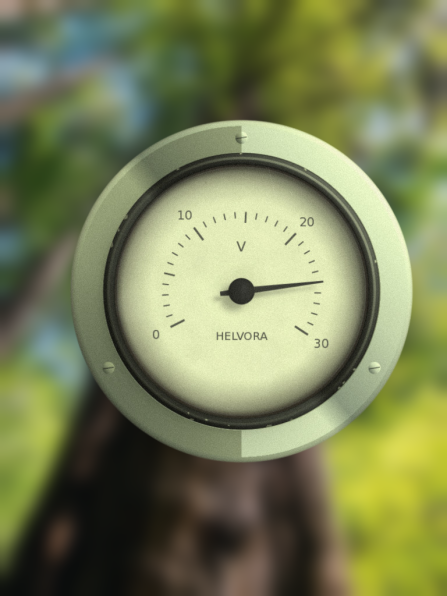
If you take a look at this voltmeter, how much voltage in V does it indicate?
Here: 25 V
